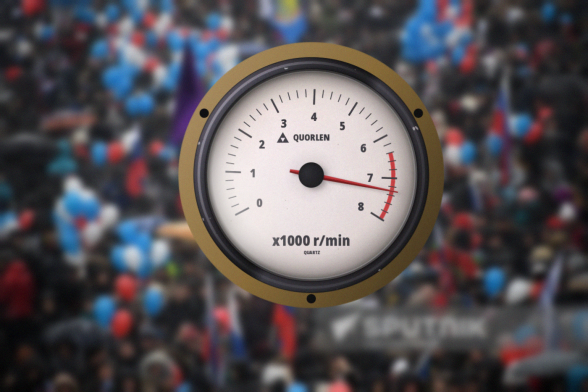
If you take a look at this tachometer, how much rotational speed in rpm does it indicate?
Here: 7300 rpm
